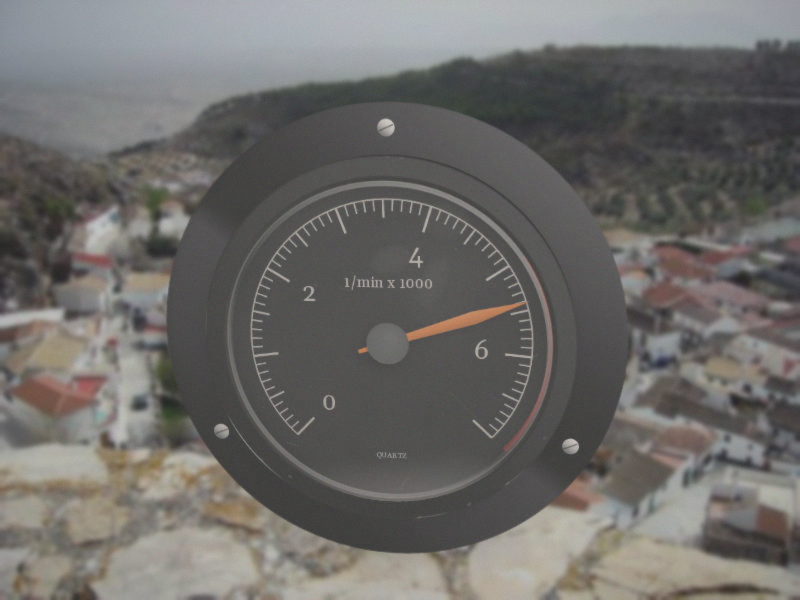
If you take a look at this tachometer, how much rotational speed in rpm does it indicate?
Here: 5400 rpm
